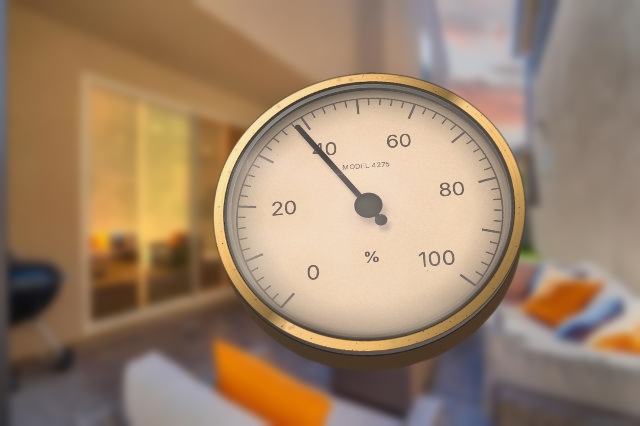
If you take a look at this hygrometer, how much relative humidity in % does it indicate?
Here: 38 %
